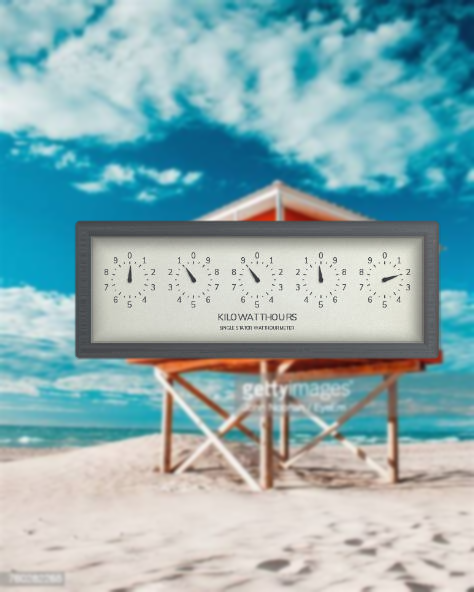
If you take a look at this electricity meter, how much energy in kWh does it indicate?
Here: 902 kWh
